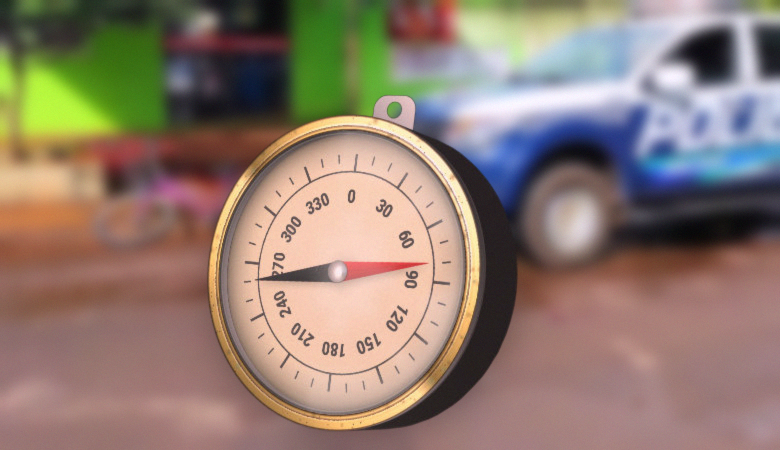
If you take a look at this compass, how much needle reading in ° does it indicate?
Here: 80 °
